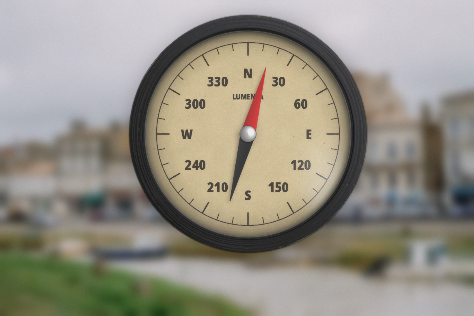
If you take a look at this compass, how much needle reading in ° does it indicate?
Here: 15 °
